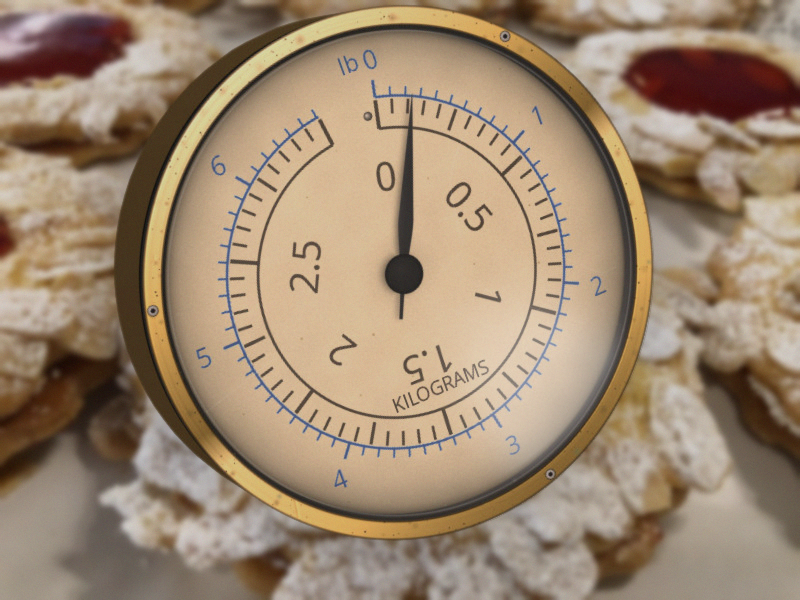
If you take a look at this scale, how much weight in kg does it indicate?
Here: 0.1 kg
